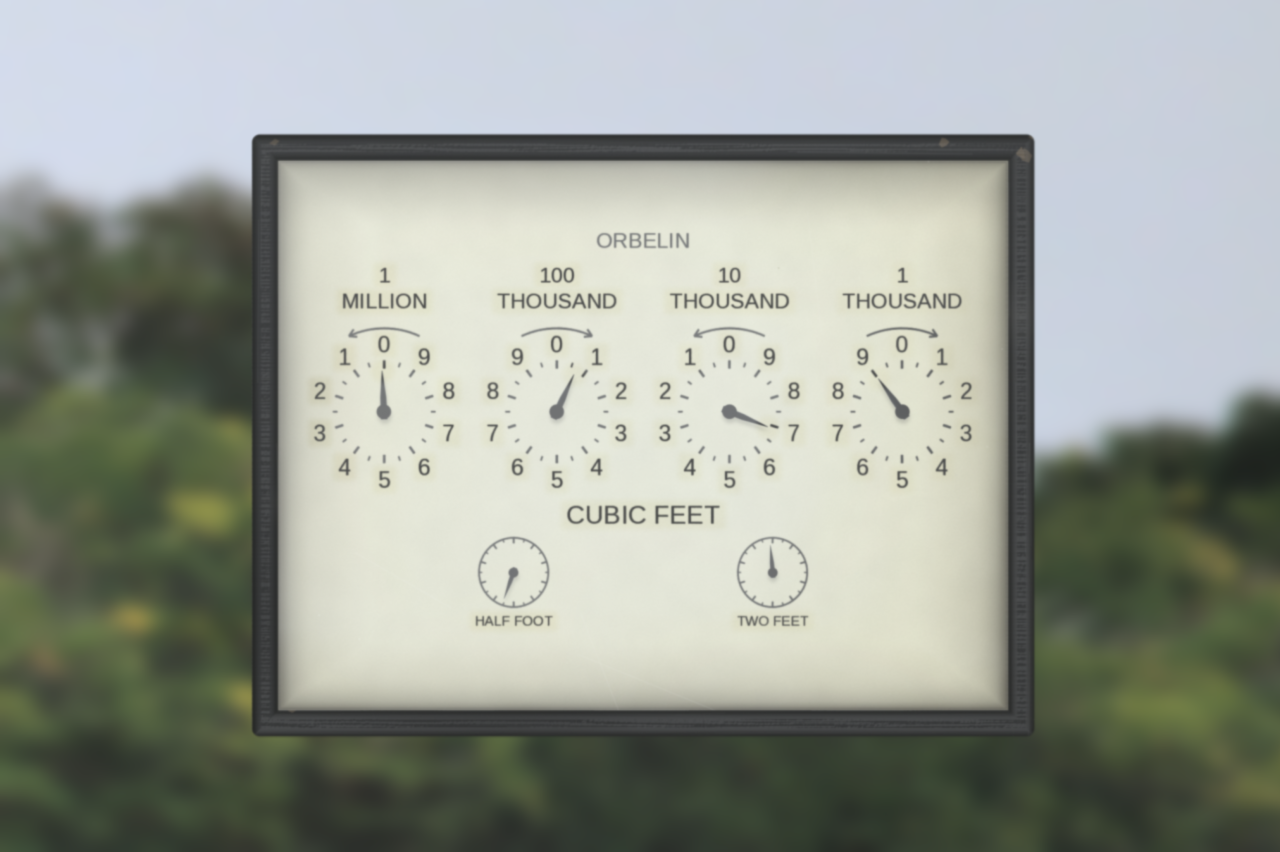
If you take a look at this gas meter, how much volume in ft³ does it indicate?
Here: 6900 ft³
